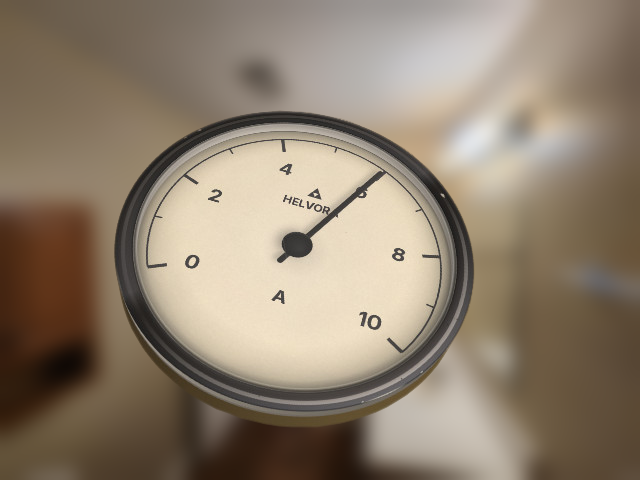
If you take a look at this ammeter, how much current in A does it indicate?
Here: 6 A
